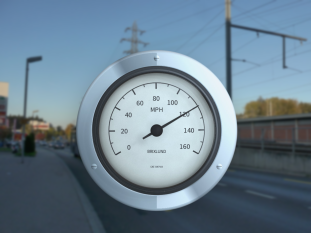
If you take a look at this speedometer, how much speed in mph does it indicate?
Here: 120 mph
